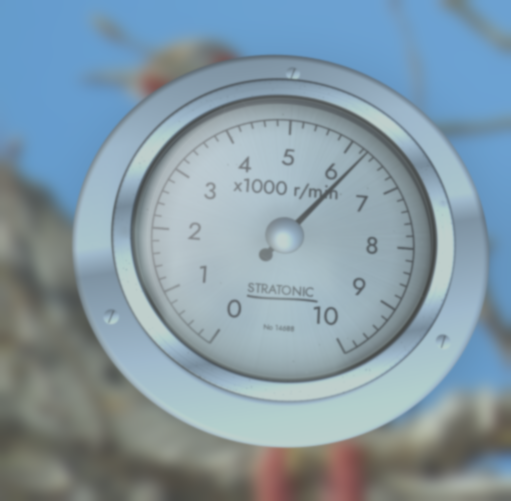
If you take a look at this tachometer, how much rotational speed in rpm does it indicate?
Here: 6300 rpm
